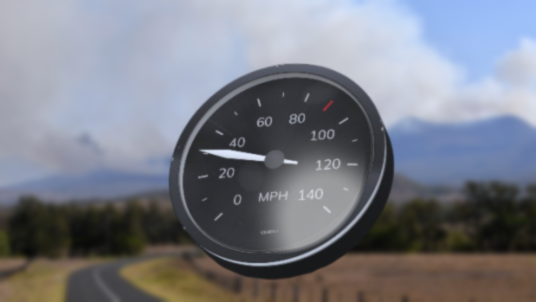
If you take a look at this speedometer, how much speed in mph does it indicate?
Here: 30 mph
